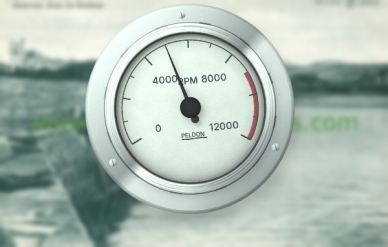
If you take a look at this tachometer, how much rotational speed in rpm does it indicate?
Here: 5000 rpm
